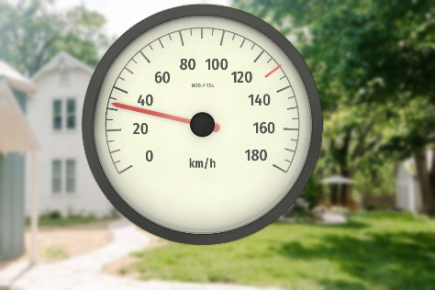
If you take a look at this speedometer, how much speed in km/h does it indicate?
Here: 32.5 km/h
